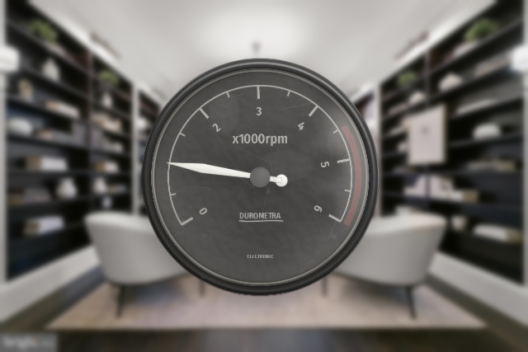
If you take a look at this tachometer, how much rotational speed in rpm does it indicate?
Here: 1000 rpm
